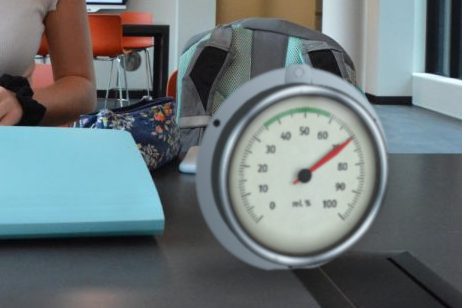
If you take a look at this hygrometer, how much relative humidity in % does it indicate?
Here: 70 %
